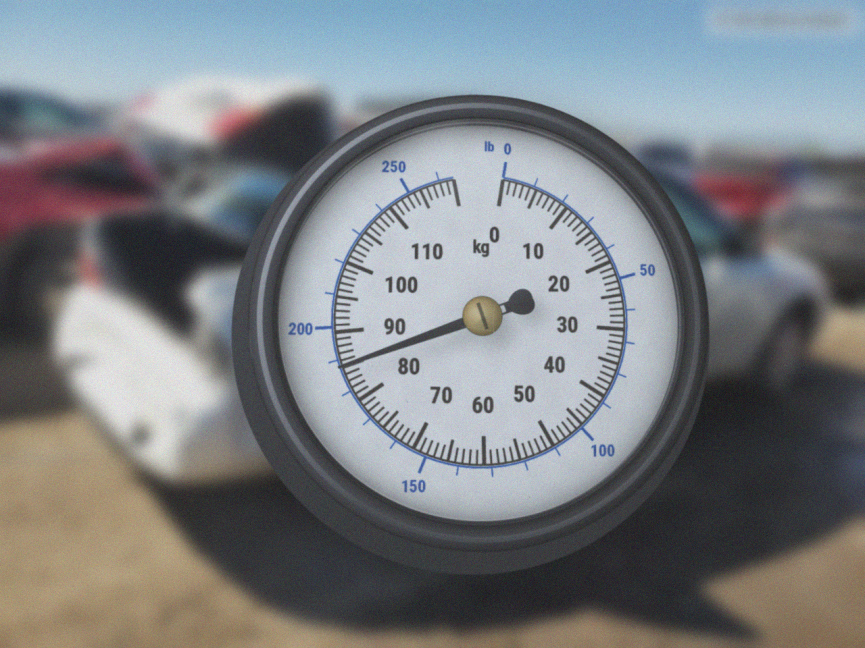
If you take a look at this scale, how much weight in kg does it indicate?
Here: 85 kg
